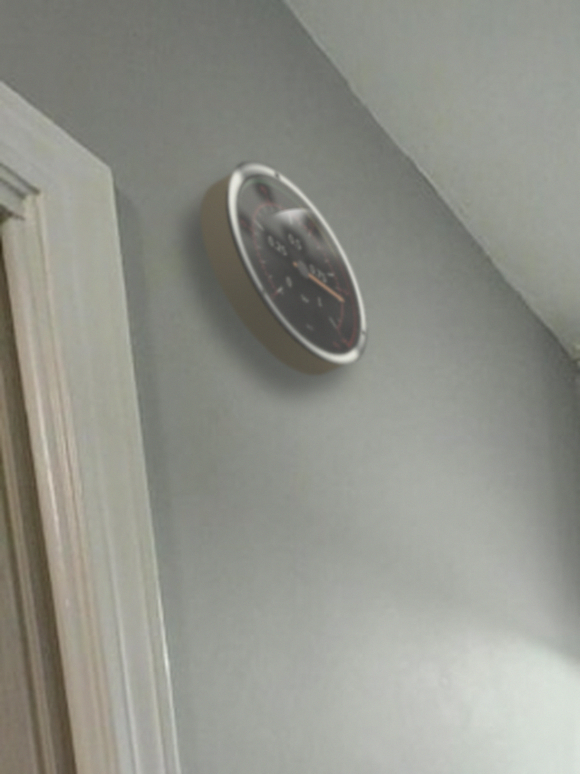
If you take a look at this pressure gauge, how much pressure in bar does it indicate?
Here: 0.85 bar
